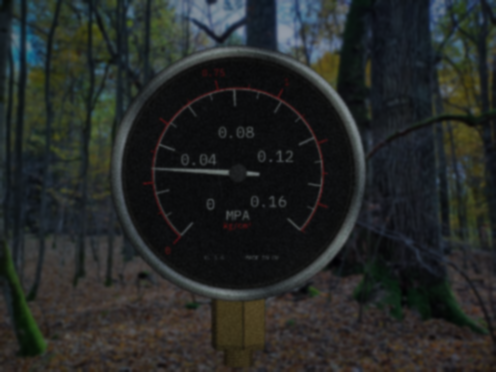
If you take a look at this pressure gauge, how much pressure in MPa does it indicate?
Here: 0.03 MPa
